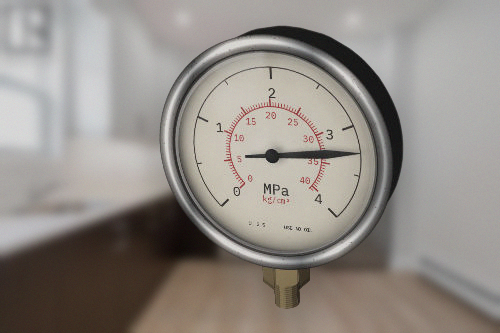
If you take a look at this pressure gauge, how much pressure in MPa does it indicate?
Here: 3.25 MPa
